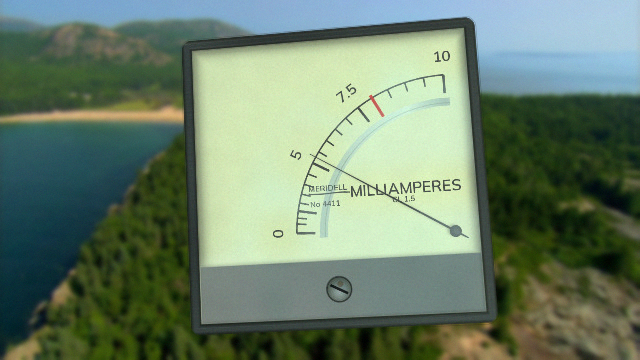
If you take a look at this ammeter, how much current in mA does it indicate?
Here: 5.25 mA
